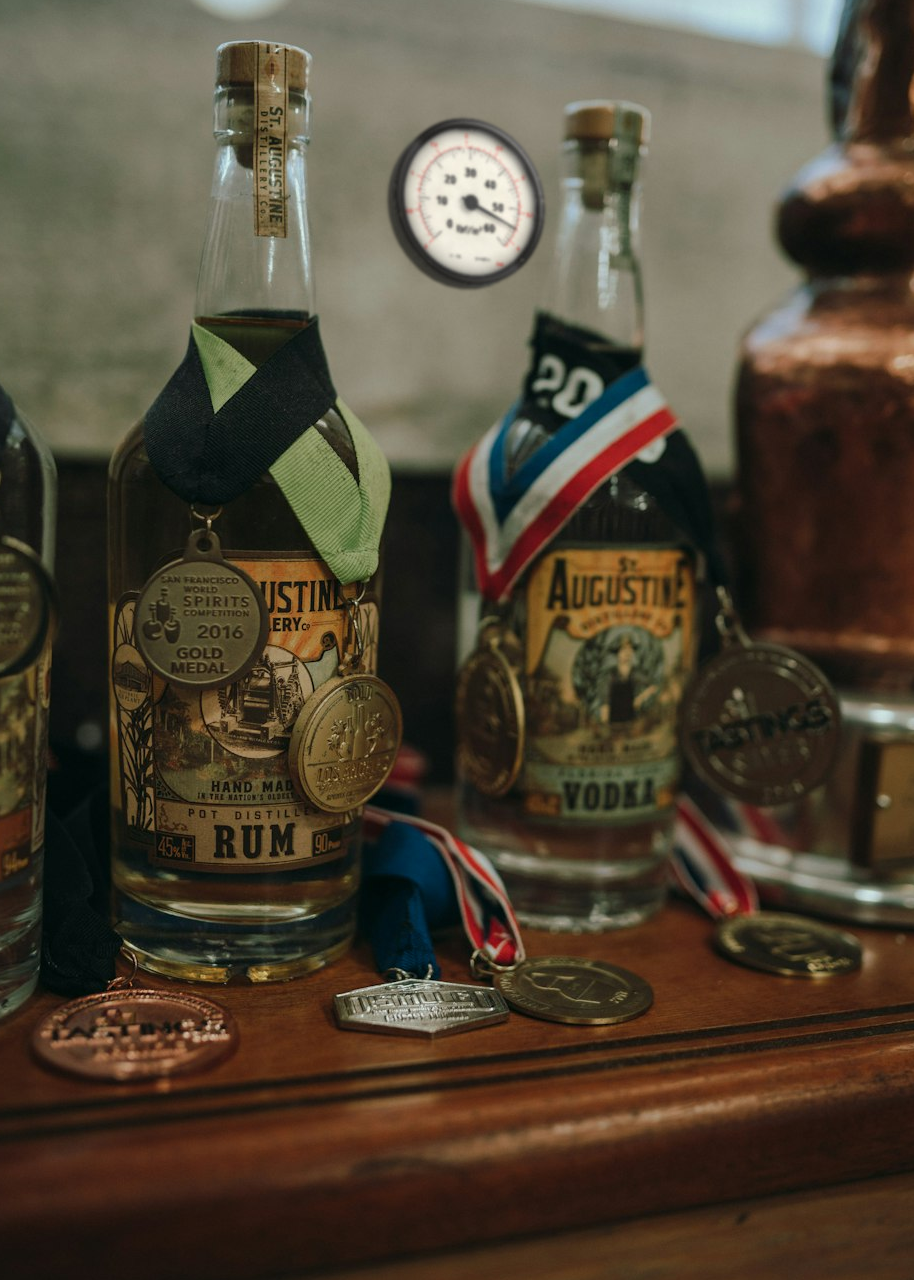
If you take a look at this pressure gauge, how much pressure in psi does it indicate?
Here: 55 psi
